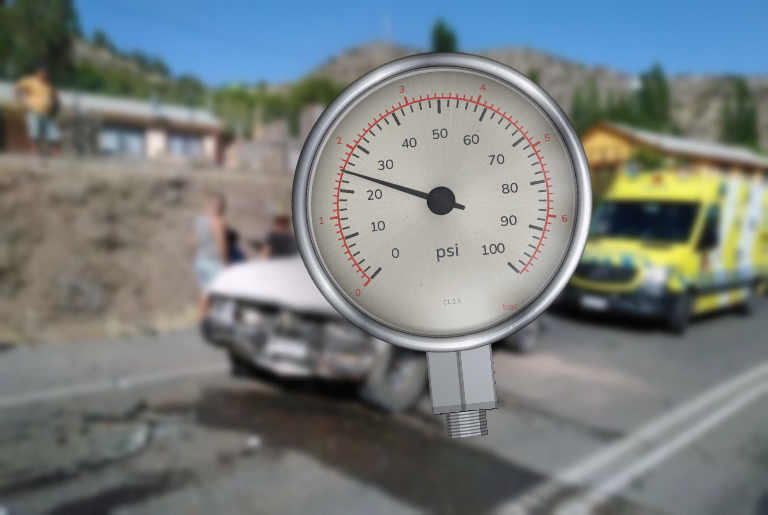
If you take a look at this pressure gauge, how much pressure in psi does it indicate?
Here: 24 psi
